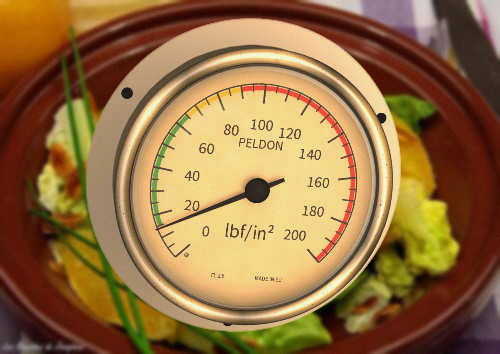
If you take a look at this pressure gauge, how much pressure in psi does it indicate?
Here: 15 psi
